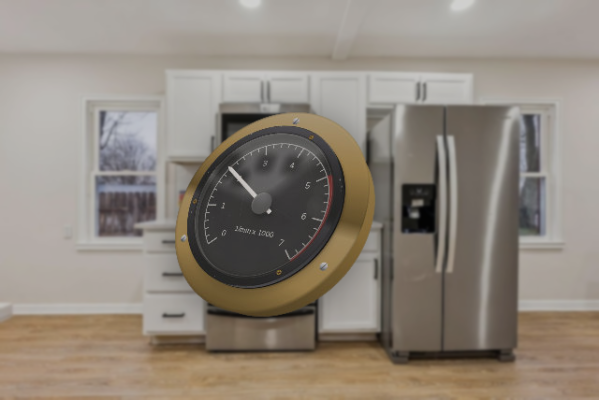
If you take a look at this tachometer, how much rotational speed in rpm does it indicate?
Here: 2000 rpm
